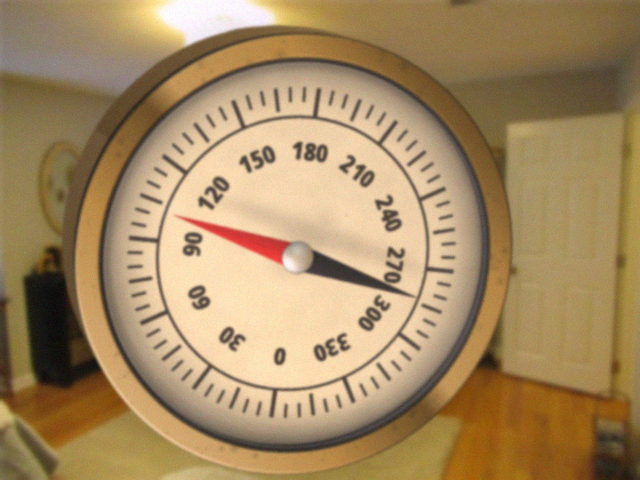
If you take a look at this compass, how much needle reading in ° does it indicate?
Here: 102.5 °
